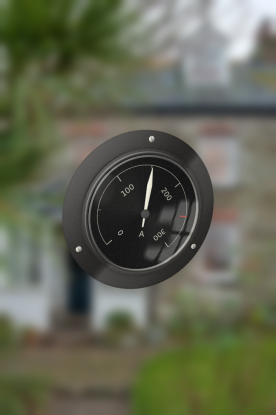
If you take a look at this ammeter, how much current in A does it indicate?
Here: 150 A
